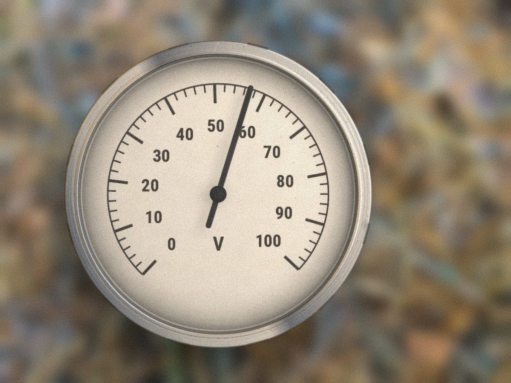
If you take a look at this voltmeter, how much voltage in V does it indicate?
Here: 57 V
